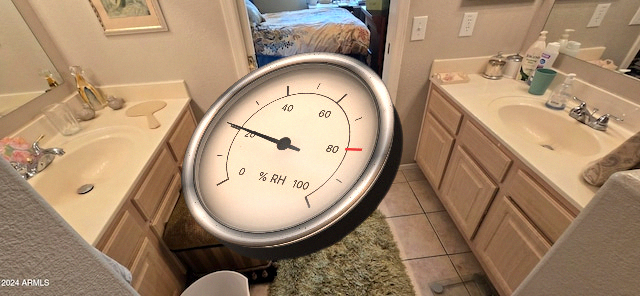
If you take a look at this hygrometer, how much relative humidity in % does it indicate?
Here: 20 %
